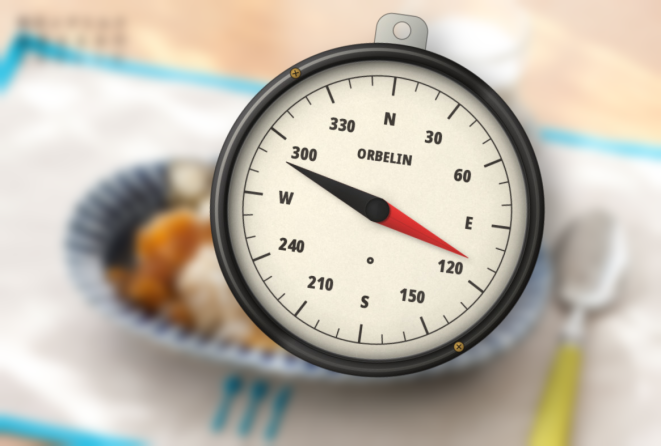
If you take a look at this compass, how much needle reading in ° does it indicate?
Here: 110 °
